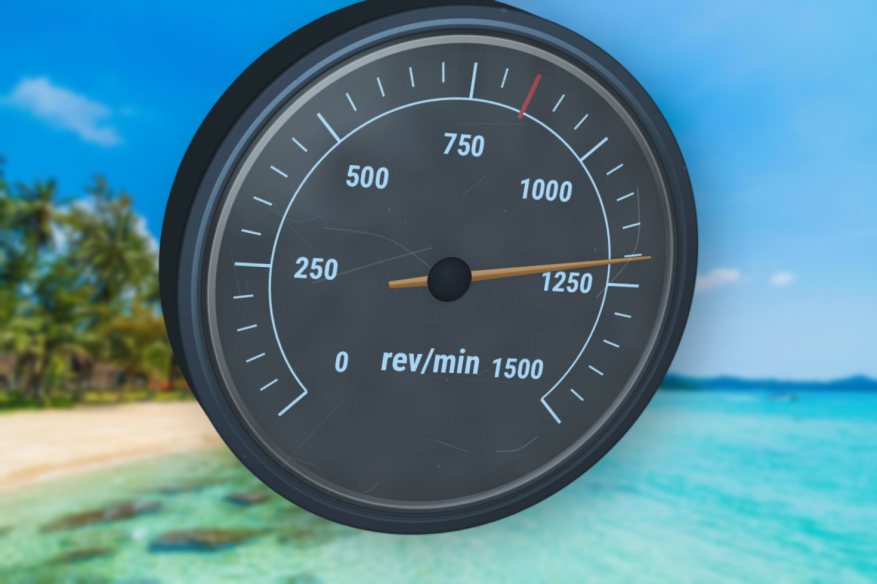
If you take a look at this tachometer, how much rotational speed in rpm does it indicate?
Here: 1200 rpm
